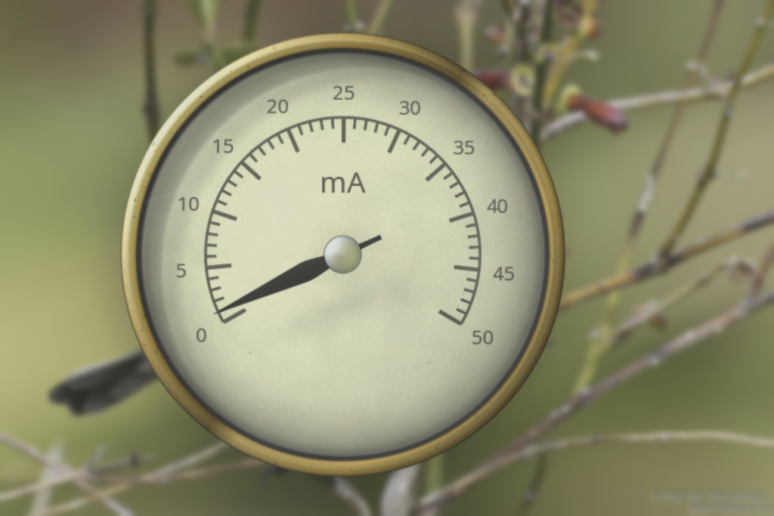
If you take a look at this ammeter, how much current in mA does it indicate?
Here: 1 mA
